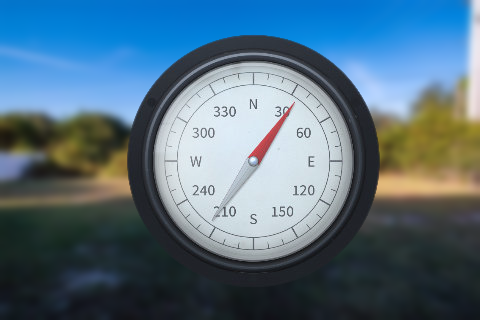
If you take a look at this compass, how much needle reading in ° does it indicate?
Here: 35 °
